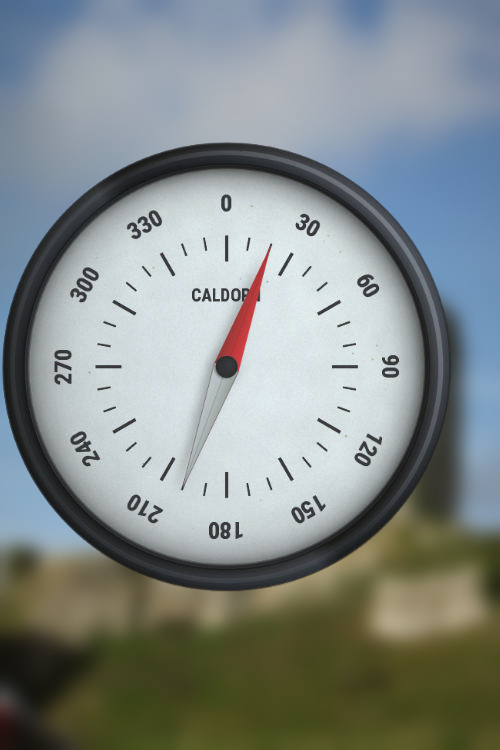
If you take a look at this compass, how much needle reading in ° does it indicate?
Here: 20 °
